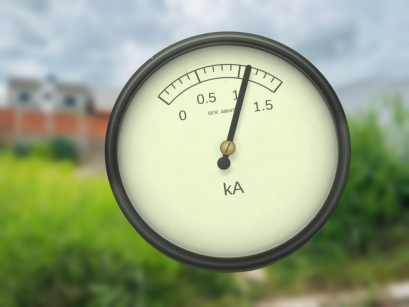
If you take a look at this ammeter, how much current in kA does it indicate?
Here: 1.1 kA
